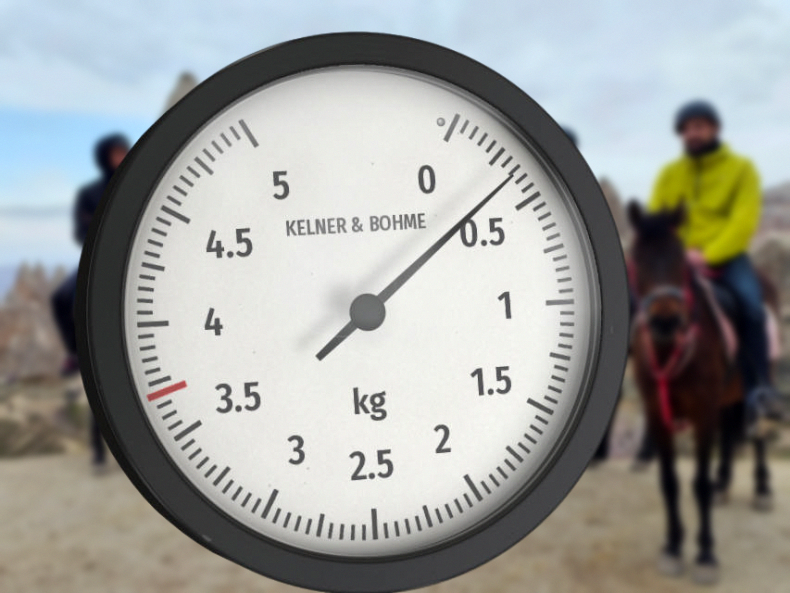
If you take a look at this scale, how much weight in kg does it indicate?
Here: 0.35 kg
